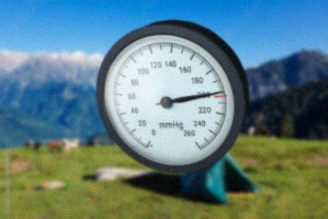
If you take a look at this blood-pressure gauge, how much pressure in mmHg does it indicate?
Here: 200 mmHg
